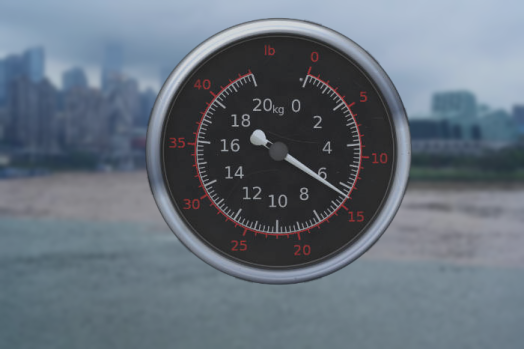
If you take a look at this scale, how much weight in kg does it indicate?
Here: 6.4 kg
